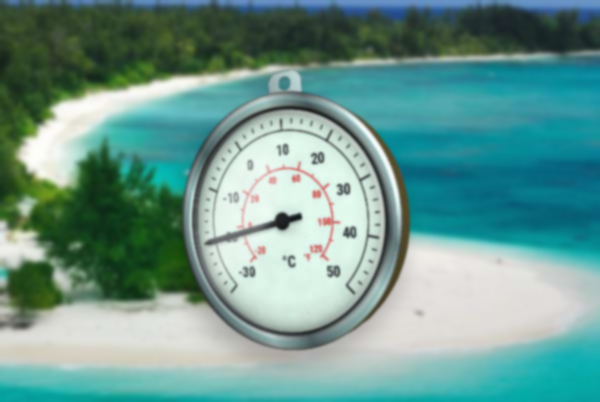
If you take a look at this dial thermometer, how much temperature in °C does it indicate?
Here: -20 °C
